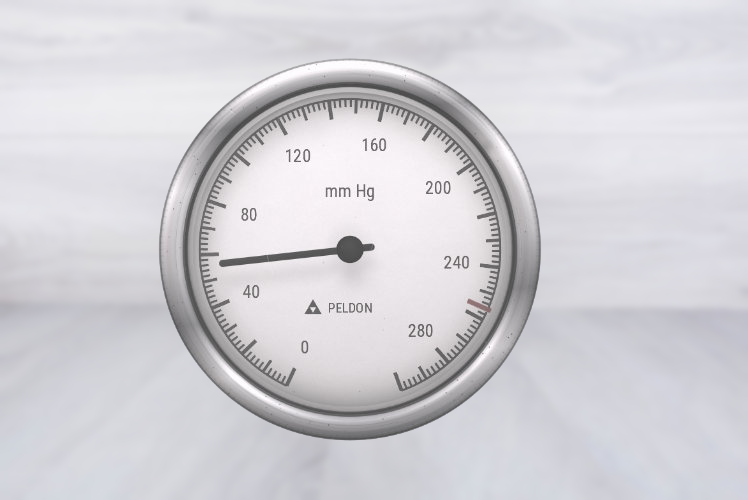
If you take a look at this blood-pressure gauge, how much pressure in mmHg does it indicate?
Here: 56 mmHg
